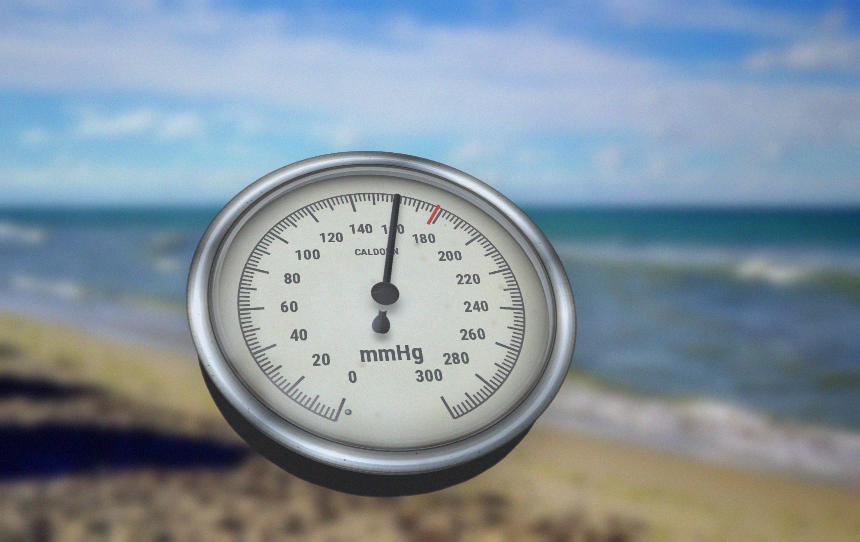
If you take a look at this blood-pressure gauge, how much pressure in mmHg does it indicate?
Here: 160 mmHg
